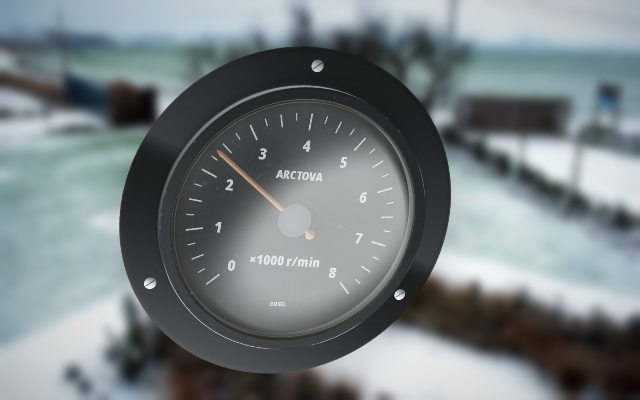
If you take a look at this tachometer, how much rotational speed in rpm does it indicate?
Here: 2375 rpm
